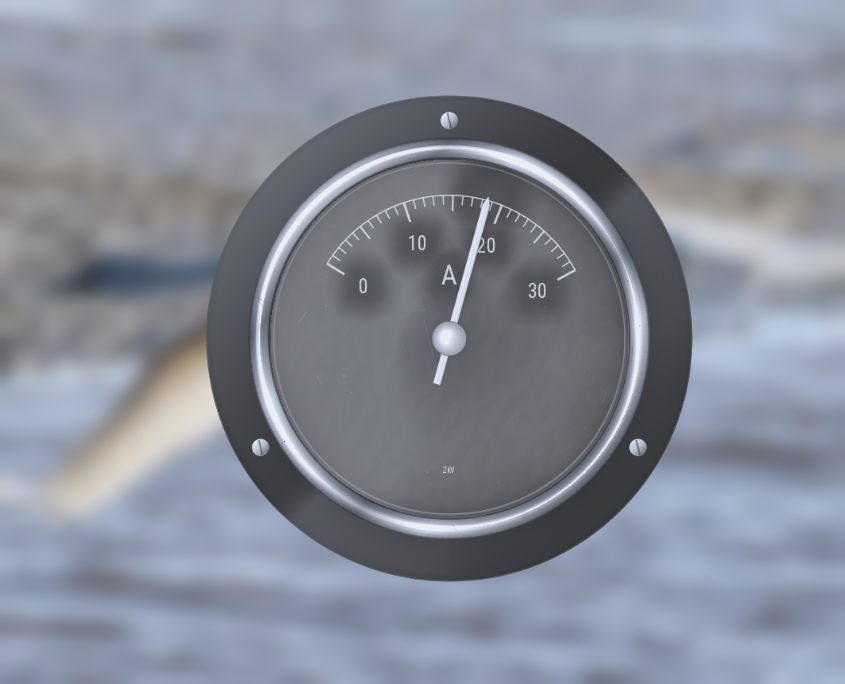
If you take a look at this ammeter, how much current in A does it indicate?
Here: 18.5 A
